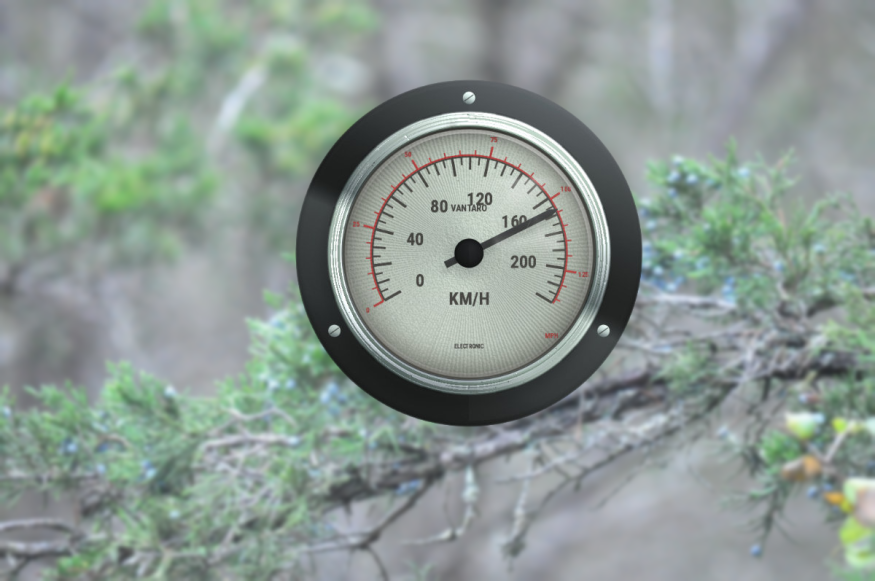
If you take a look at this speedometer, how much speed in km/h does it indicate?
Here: 167.5 km/h
